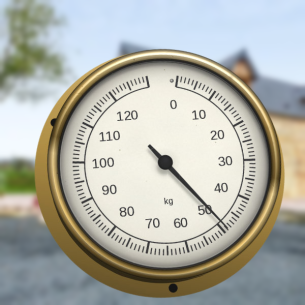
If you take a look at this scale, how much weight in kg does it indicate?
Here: 49 kg
